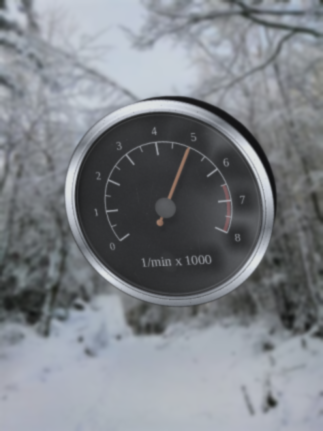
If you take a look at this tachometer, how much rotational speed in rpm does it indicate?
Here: 5000 rpm
